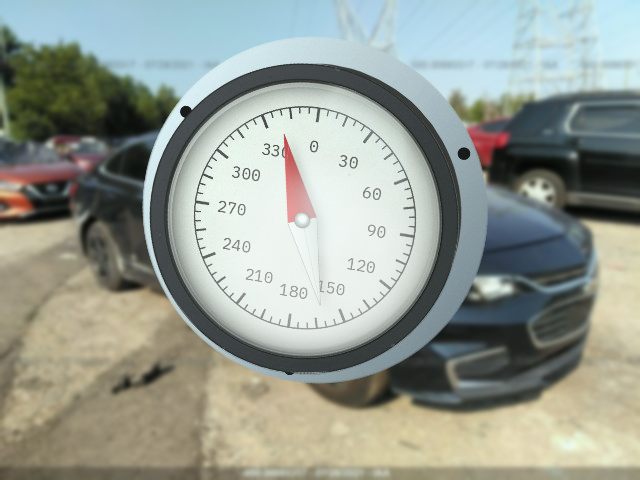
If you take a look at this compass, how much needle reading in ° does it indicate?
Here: 340 °
